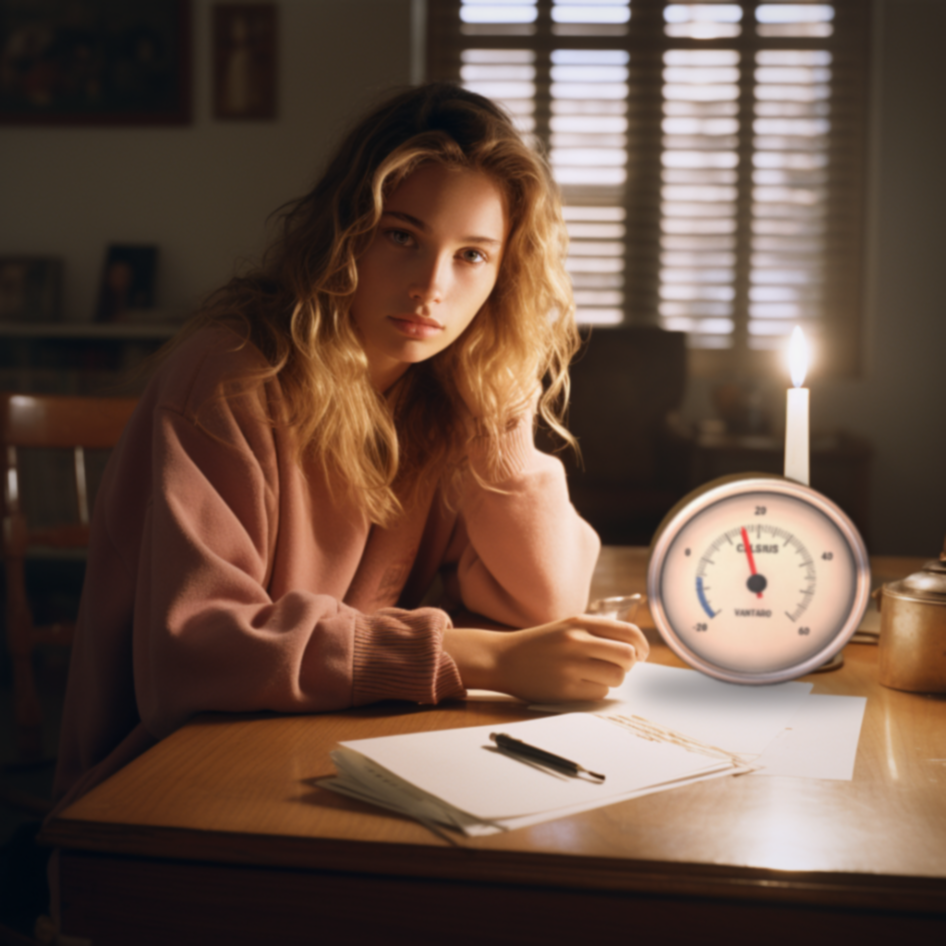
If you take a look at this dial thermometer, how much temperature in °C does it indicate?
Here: 15 °C
